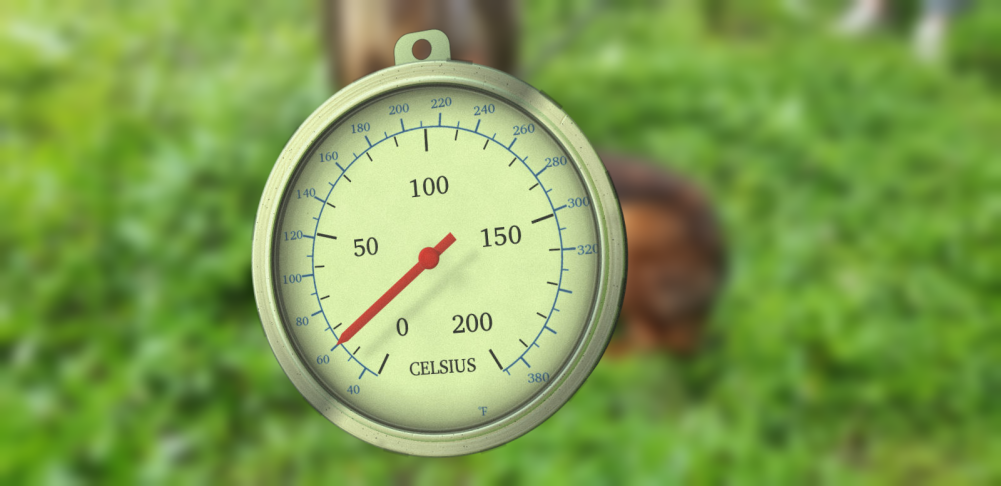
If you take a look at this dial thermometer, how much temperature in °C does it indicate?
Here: 15 °C
